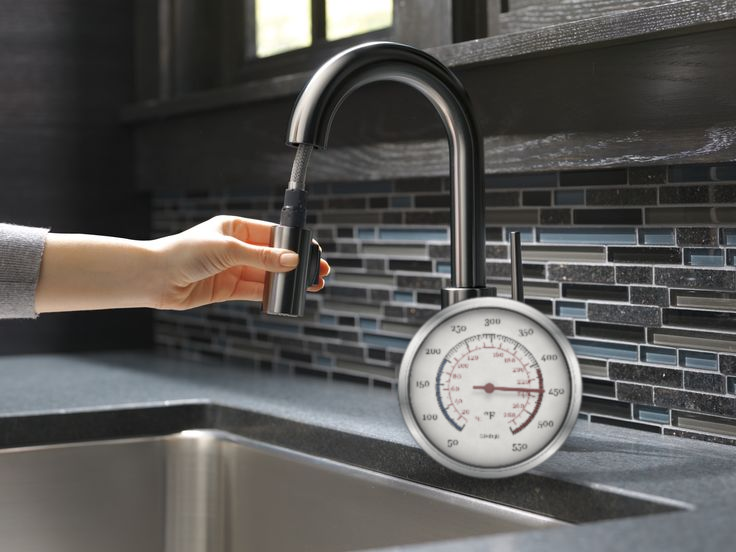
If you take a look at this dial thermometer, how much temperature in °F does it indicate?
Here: 450 °F
